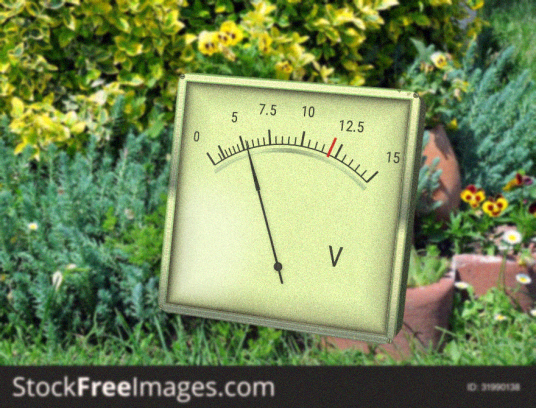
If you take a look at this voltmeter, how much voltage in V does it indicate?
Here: 5.5 V
